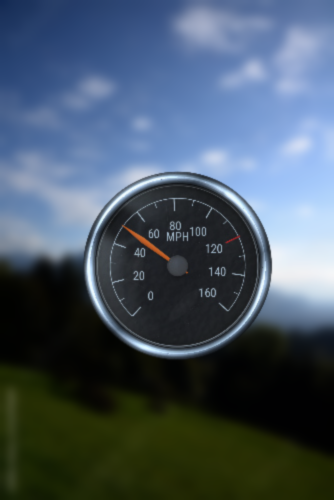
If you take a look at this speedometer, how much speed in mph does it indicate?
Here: 50 mph
